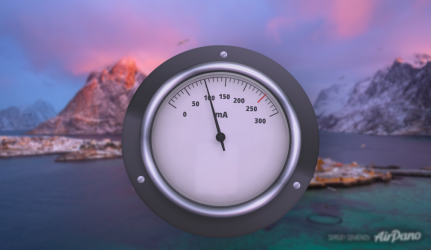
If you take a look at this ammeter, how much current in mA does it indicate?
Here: 100 mA
